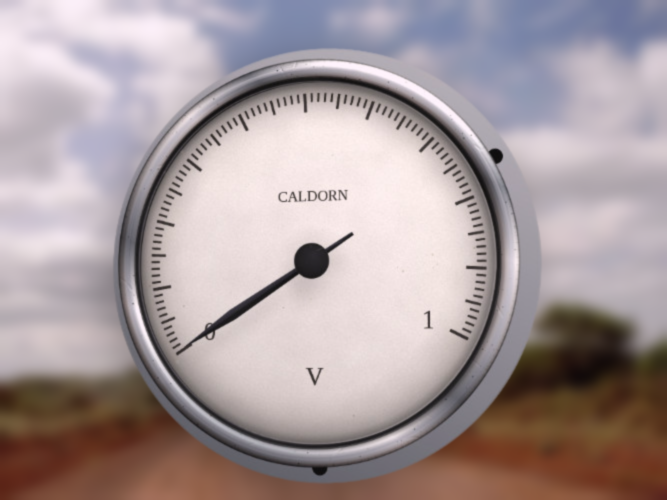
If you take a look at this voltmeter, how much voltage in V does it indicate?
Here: 0 V
